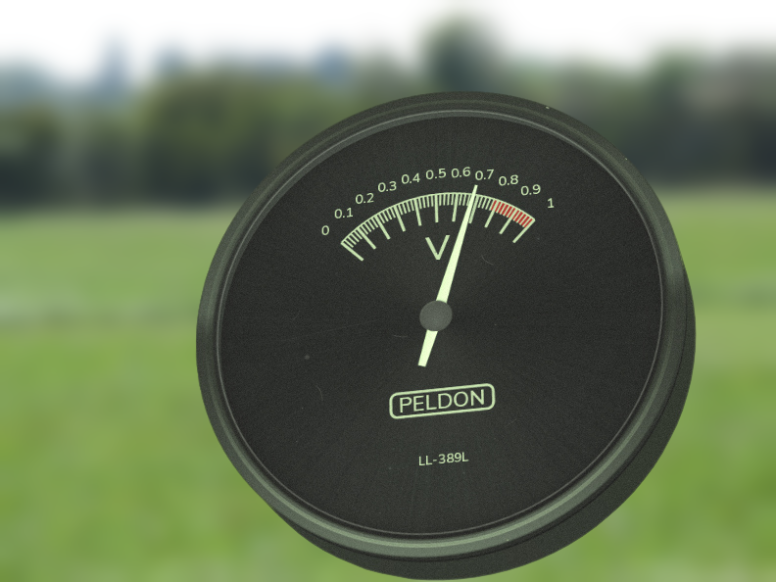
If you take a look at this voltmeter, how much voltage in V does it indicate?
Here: 0.7 V
